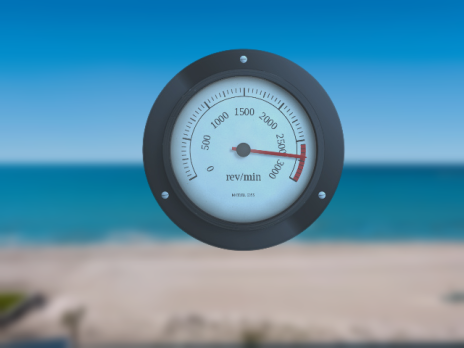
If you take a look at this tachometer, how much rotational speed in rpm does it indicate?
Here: 2700 rpm
